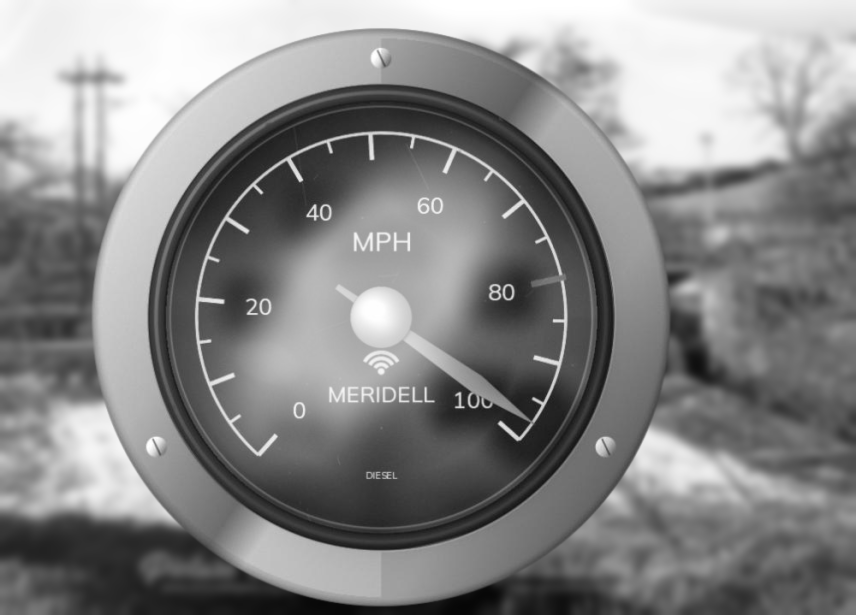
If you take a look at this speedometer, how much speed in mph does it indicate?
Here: 97.5 mph
